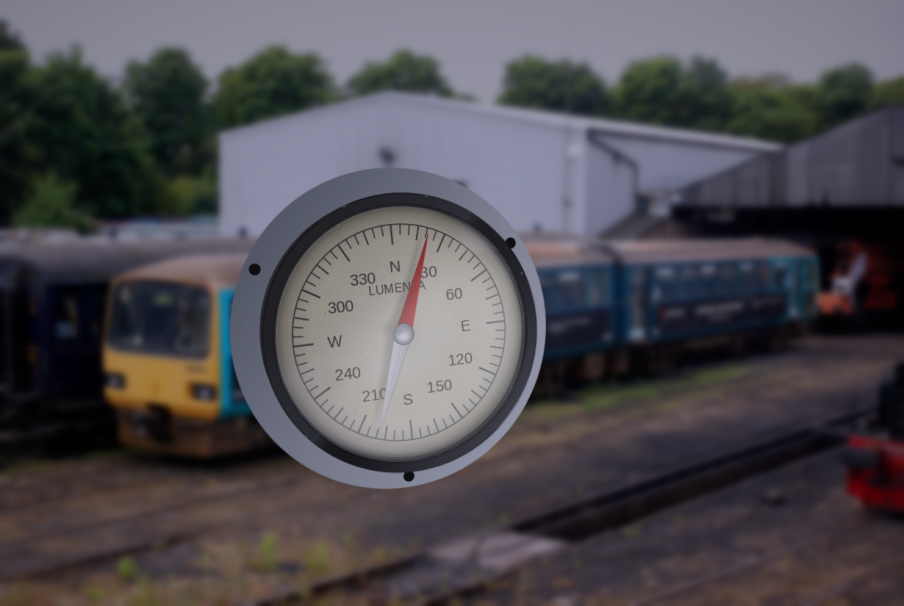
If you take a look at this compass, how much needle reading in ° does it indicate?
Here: 20 °
